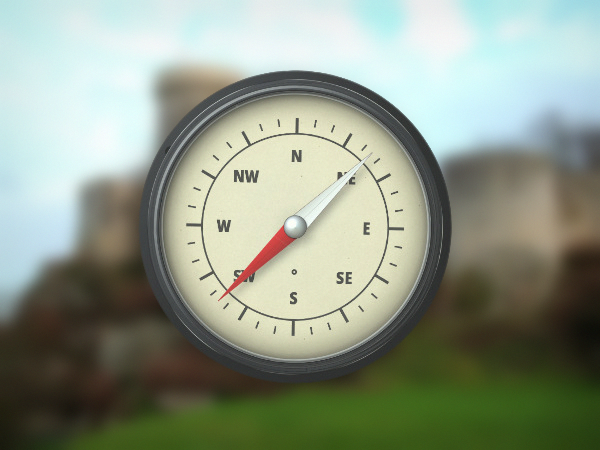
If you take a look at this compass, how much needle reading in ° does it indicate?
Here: 225 °
